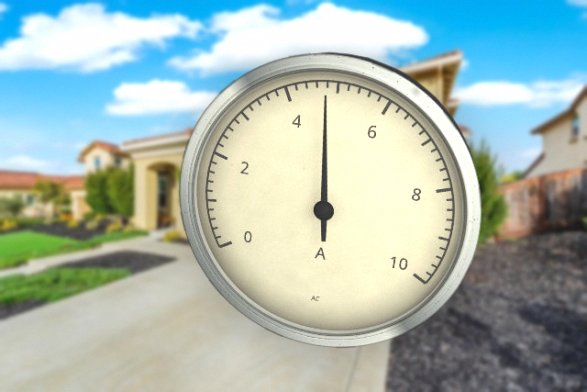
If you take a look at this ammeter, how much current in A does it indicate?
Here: 4.8 A
